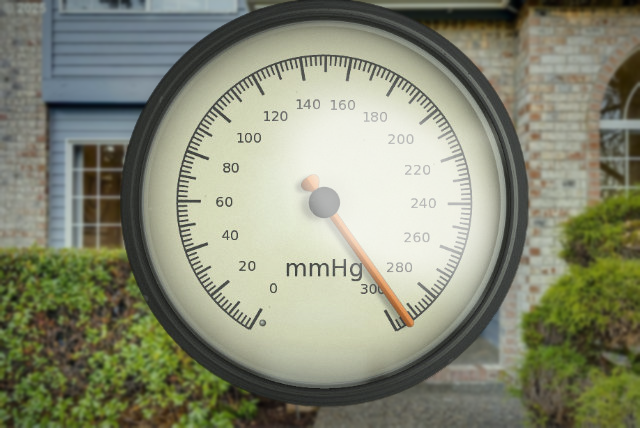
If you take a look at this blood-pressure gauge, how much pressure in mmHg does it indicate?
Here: 294 mmHg
